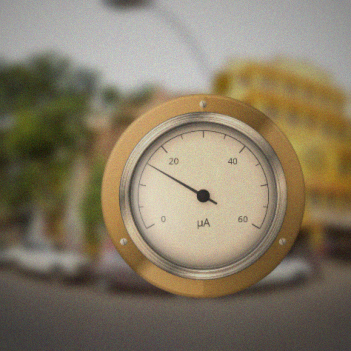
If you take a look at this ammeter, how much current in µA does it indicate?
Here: 15 µA
